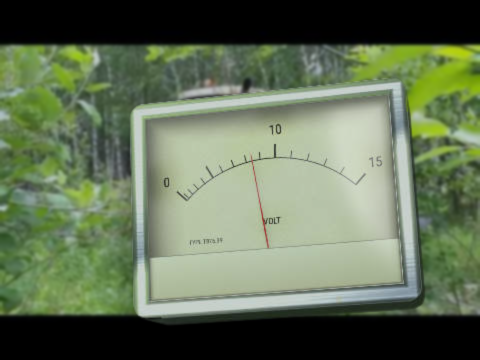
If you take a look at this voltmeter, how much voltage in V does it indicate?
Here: 8.5 V
